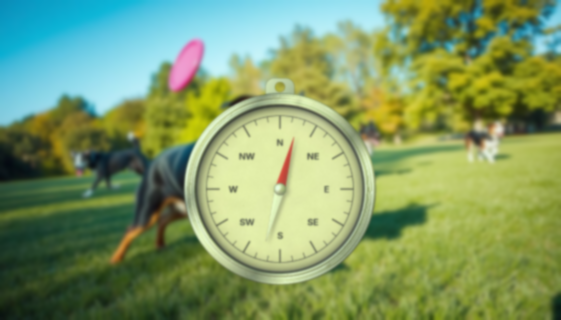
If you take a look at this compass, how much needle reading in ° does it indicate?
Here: 15 °
